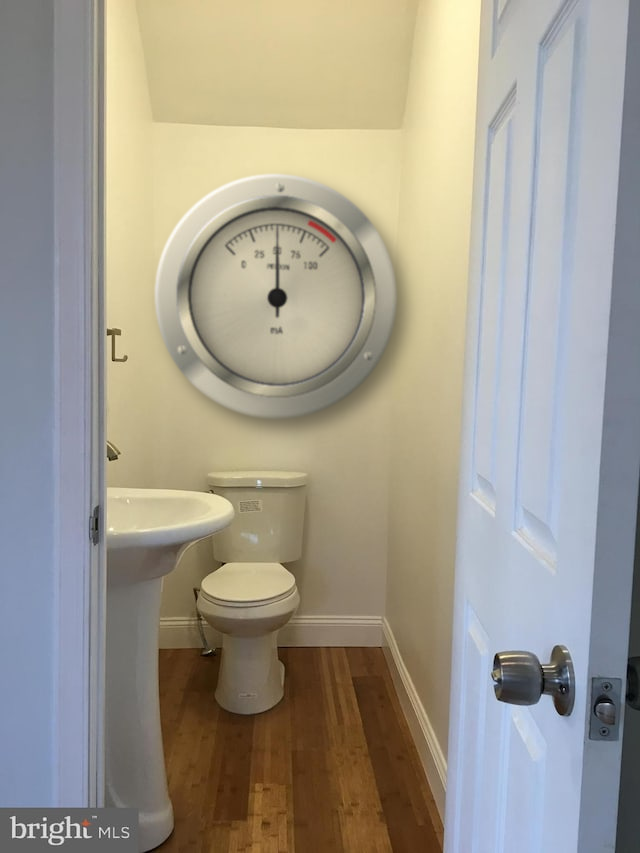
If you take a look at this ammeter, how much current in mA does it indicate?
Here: 50 mA
